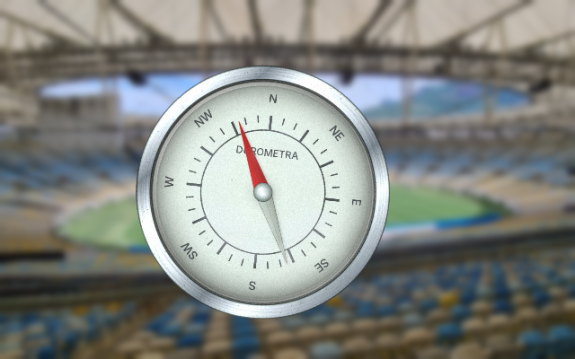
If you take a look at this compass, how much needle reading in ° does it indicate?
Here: 335 °
